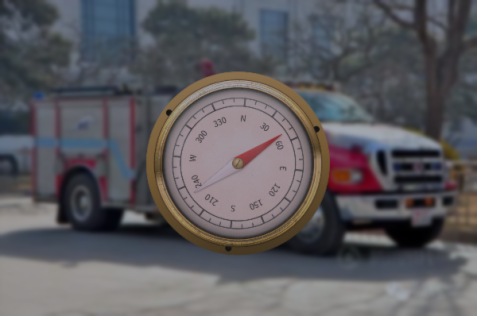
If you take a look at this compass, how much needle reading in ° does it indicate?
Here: 50 °
